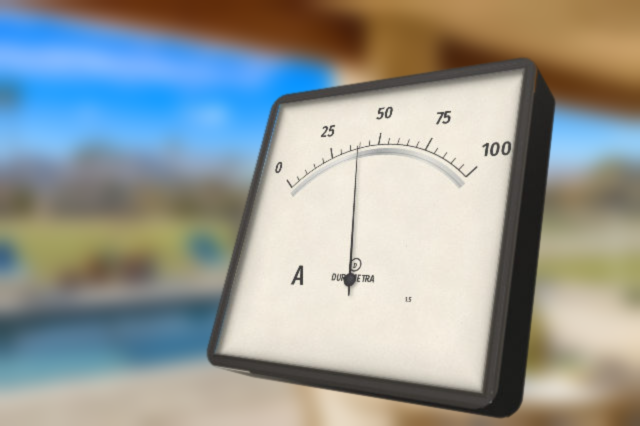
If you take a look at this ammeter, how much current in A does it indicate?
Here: 40 A
